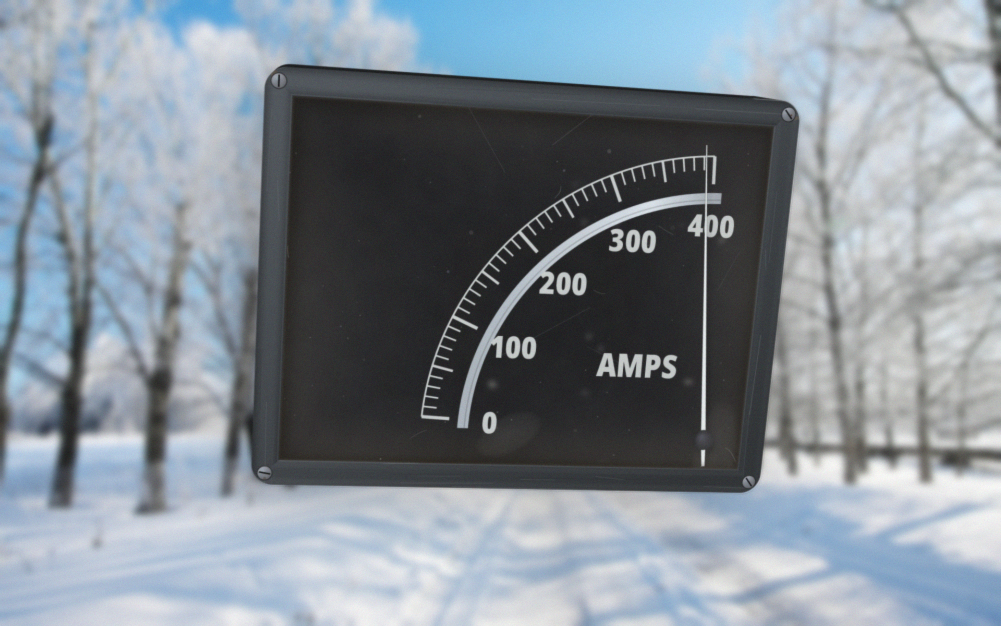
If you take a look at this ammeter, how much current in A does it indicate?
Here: 390 A
